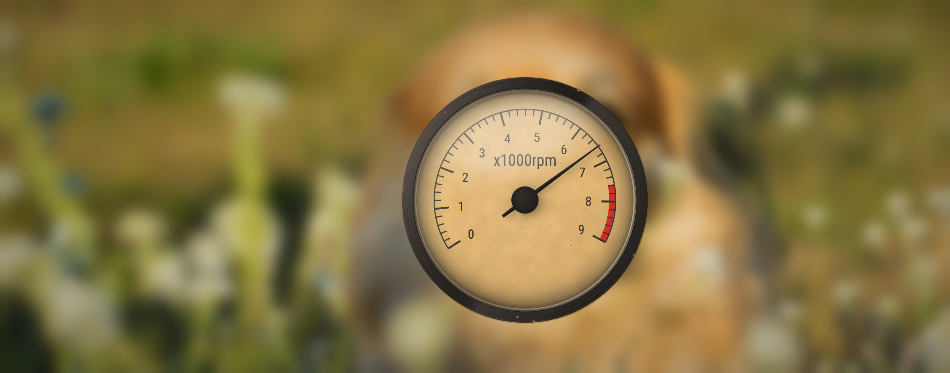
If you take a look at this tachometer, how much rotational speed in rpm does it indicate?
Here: 6600 rpm
